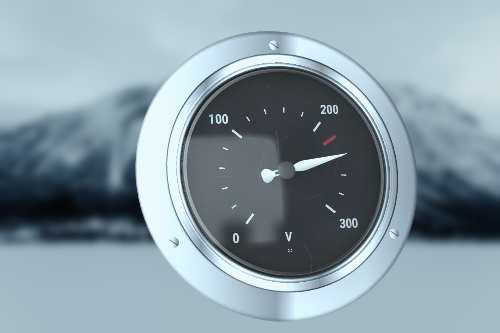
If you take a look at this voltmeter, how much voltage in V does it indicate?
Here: 240 V
